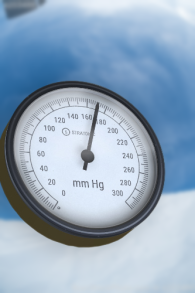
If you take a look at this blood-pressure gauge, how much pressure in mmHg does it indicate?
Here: 170 mmHg
